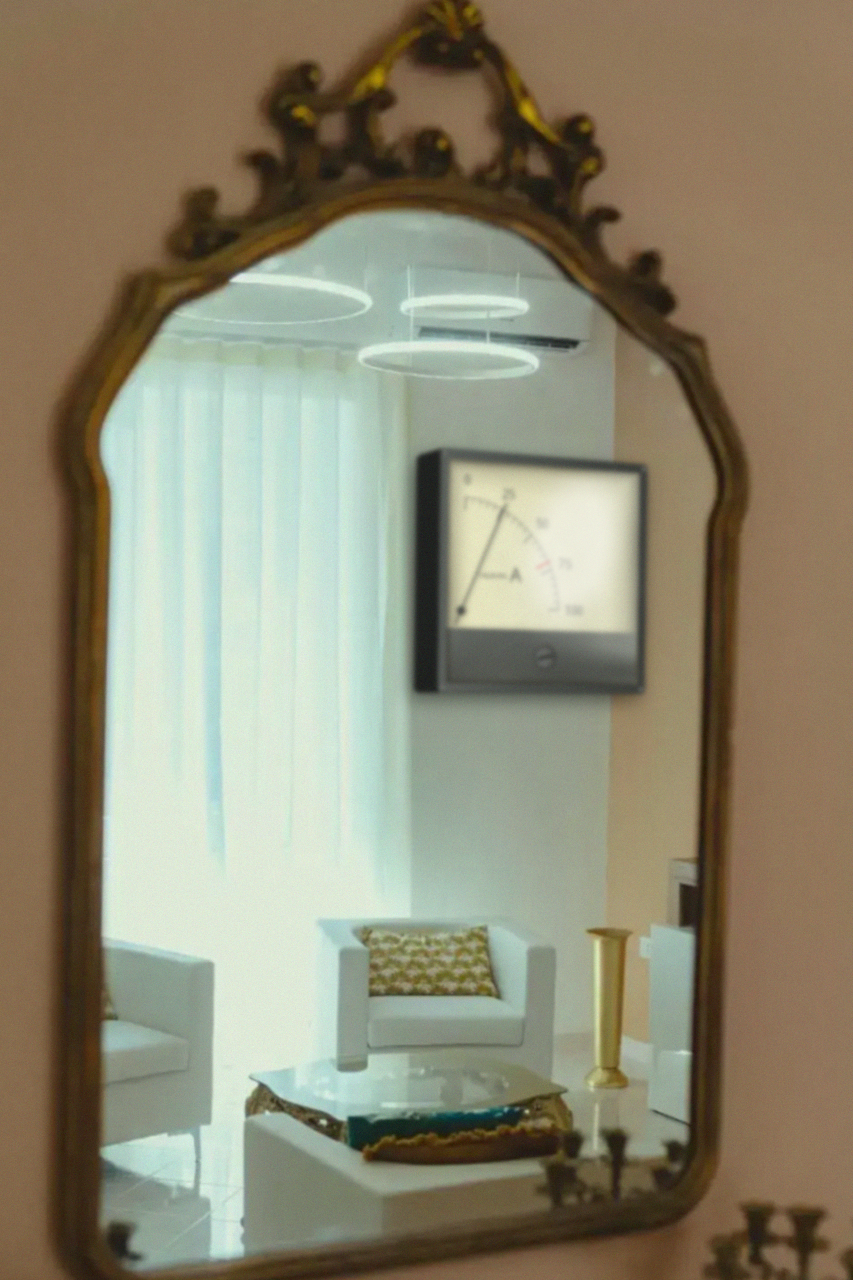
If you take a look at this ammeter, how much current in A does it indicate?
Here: 25 A
